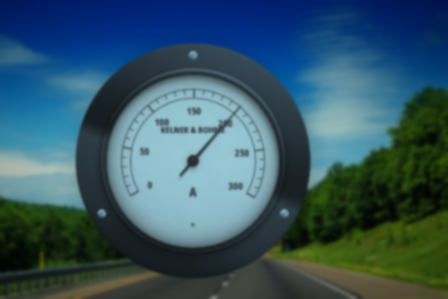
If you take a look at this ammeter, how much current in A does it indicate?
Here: 200 A
